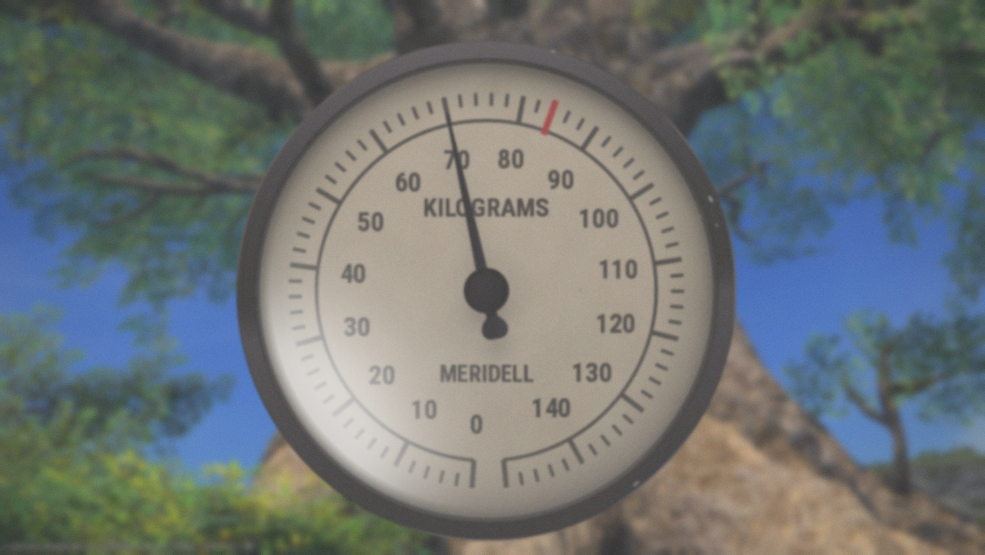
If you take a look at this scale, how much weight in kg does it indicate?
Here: 70 kg
